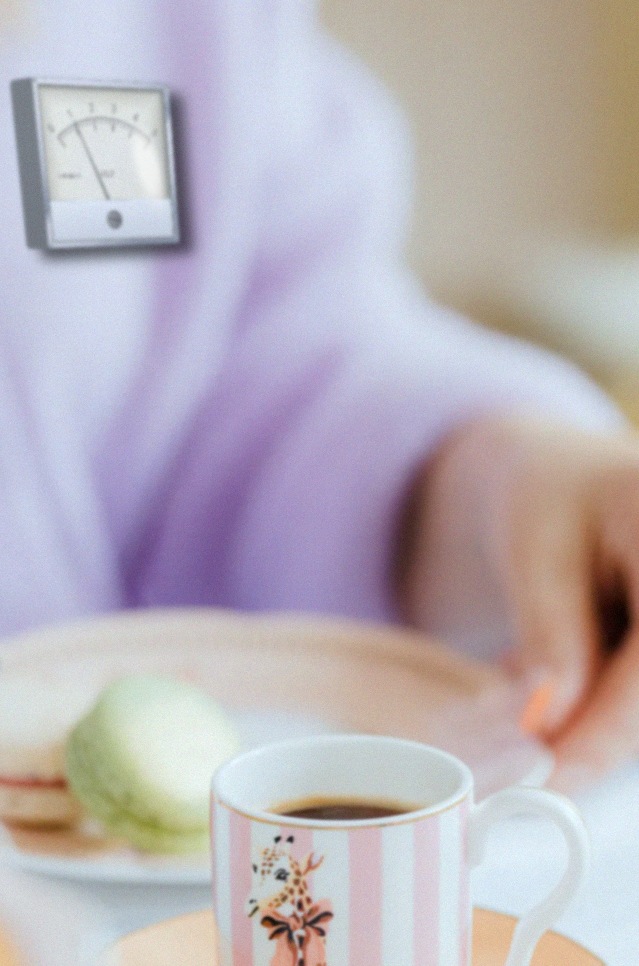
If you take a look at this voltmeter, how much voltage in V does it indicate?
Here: 1 V
